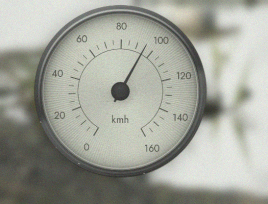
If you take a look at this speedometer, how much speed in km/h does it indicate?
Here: 95 km/h
